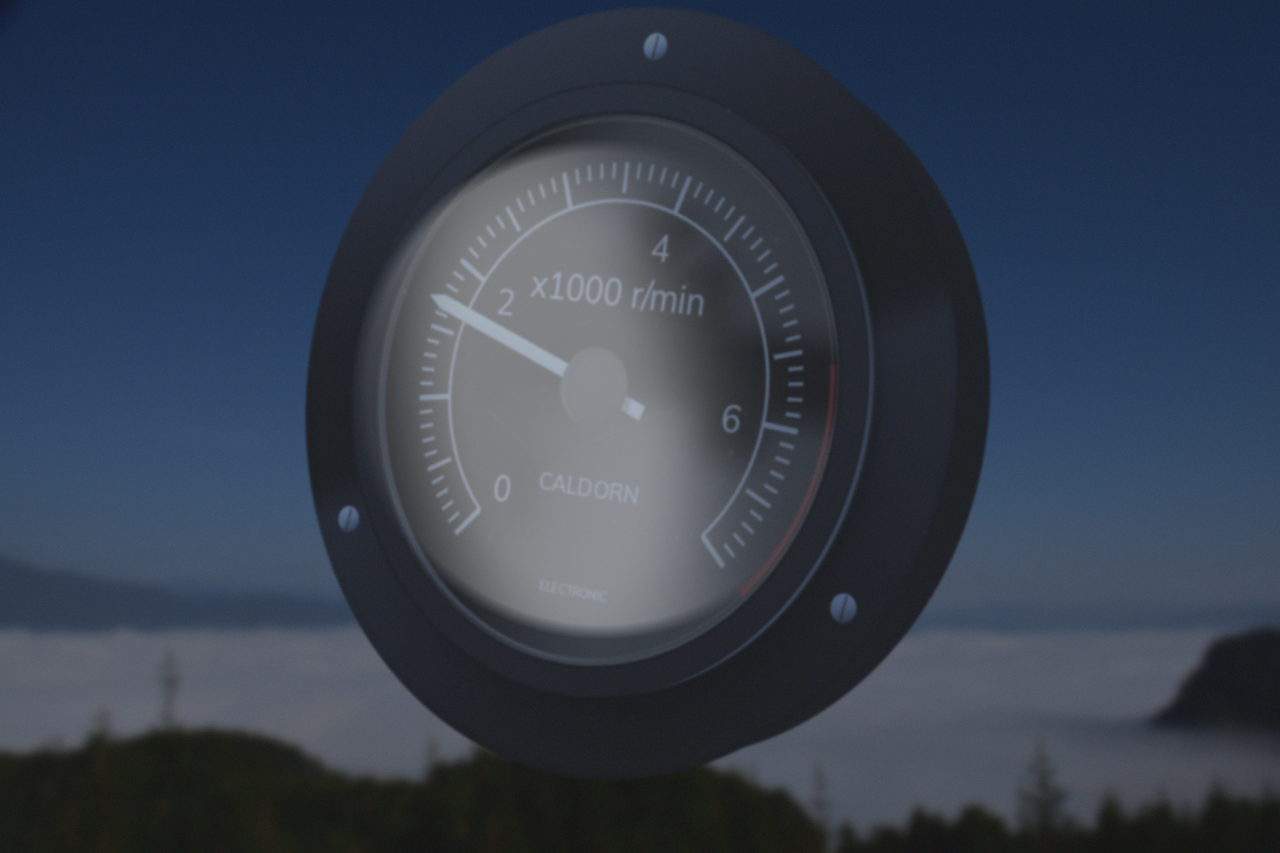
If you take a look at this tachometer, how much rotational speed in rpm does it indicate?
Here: 1700 rpm
